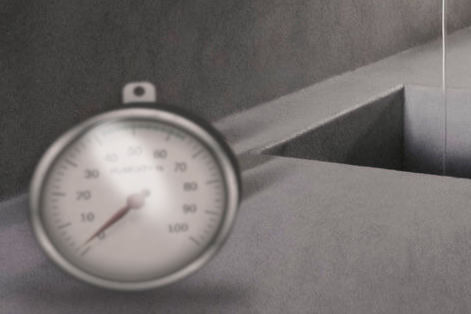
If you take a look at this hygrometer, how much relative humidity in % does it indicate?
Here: 2 %
